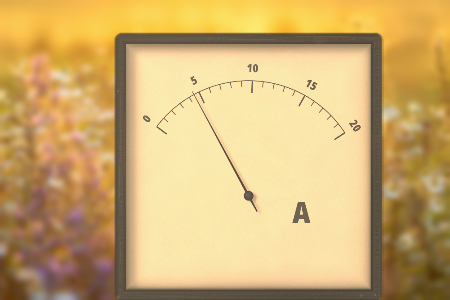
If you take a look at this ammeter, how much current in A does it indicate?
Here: 4.5 A
